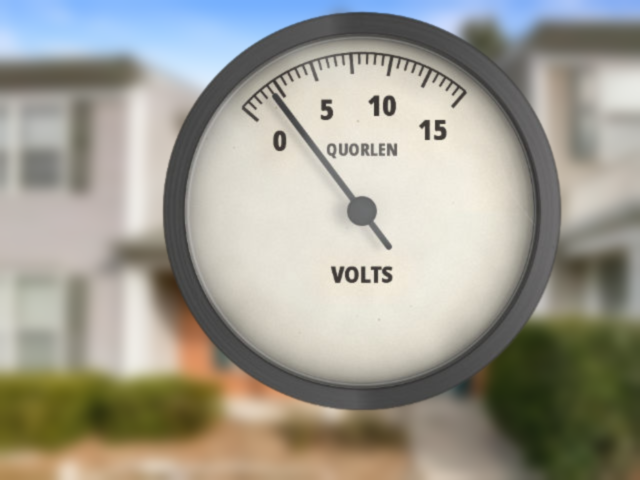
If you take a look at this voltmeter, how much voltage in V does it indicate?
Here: 2 V
